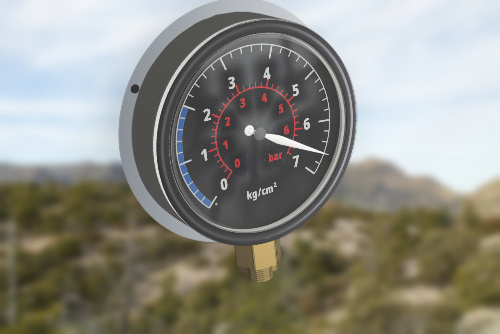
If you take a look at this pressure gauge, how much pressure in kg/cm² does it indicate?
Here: 6.6 kg/cm²
